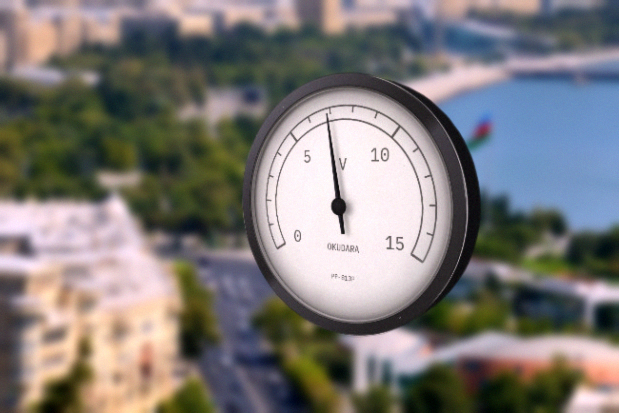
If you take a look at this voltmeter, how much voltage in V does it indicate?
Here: 7 V
